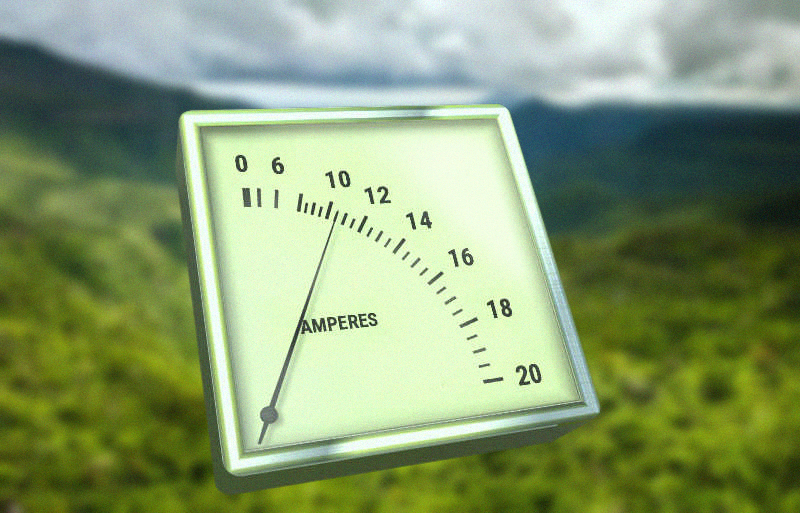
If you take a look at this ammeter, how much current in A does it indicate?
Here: 10.5 A
